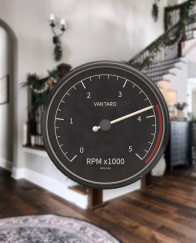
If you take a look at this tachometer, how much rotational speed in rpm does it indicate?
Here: 3800 rpm
